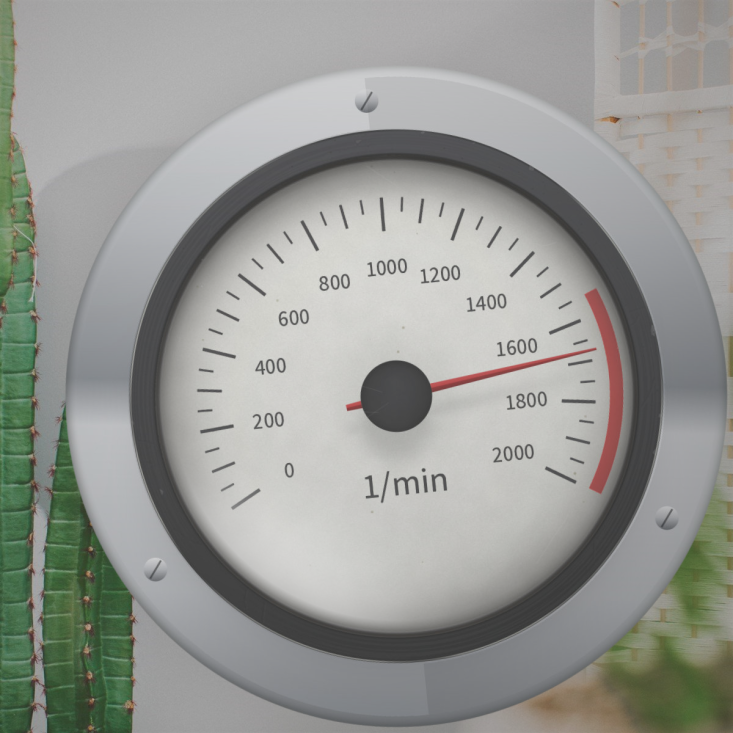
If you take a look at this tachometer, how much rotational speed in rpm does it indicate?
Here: 1675 rpm
